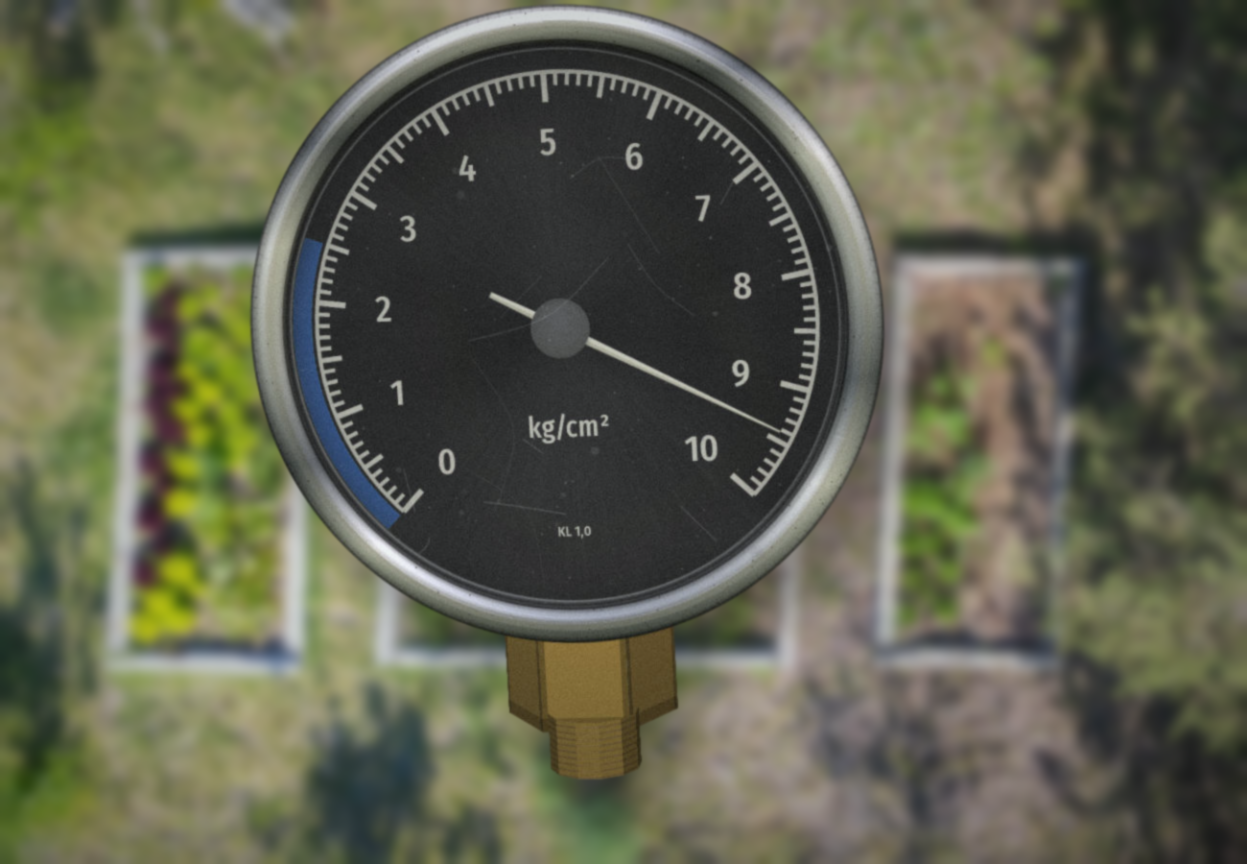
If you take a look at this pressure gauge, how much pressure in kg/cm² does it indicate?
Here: 9.4 kg/cm²
